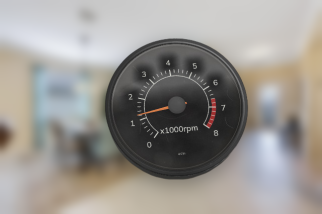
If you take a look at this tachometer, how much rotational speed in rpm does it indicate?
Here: 1200 rpm
